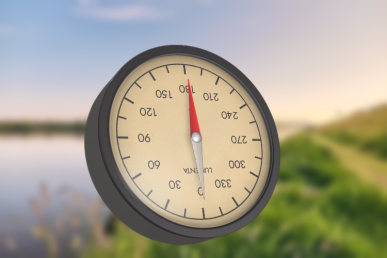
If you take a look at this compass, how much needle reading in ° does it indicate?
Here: 180 °
